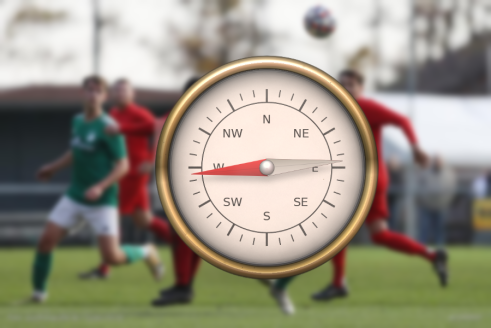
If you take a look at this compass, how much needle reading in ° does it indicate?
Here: 265 °
